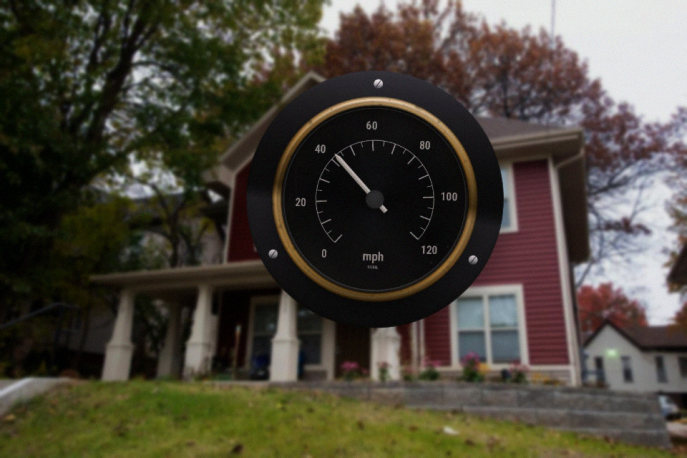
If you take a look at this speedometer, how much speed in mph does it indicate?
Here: 42.5 mph
